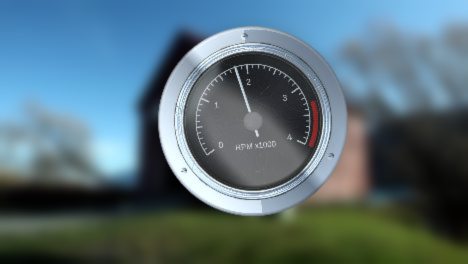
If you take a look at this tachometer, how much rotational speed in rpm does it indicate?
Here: 1800 rpm
